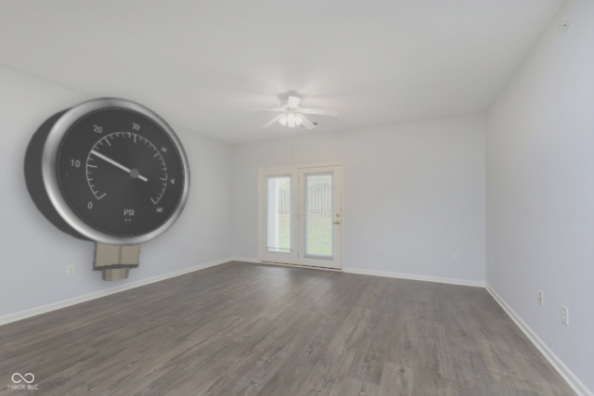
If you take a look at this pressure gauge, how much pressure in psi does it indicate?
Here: 14 psi
